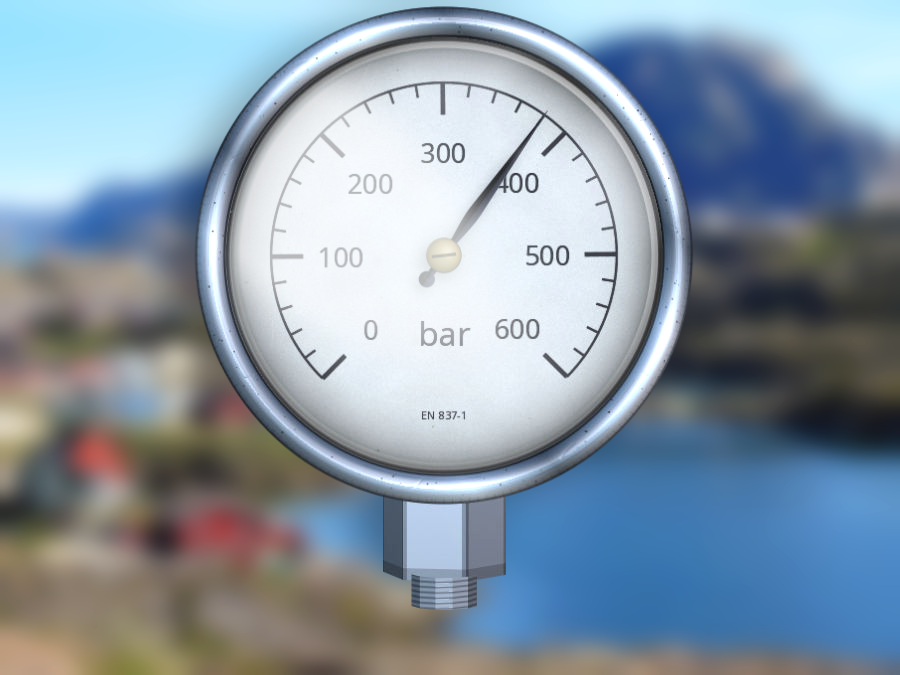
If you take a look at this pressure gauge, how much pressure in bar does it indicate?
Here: 380 bar
